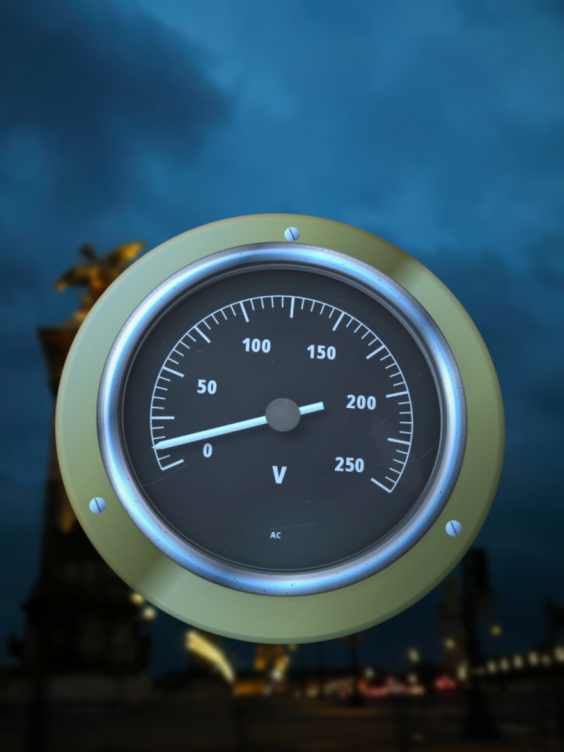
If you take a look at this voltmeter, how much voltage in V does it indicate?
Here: 10 V
